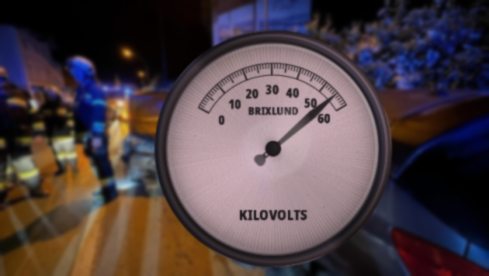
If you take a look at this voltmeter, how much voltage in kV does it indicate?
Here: 55 kV
